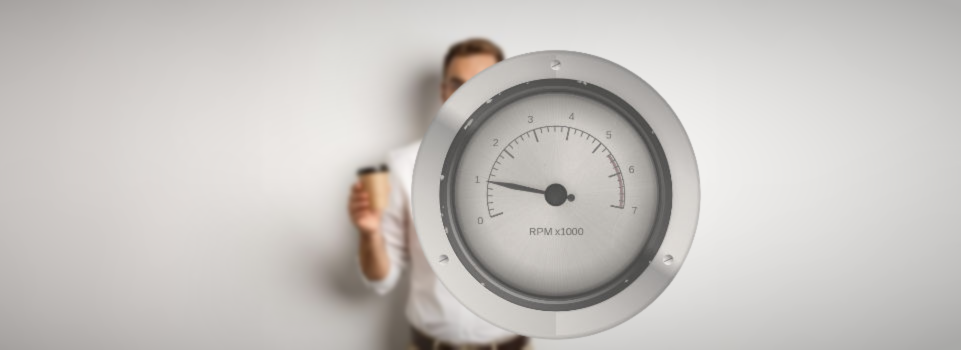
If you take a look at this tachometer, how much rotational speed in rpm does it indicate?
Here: 1000 rpm
